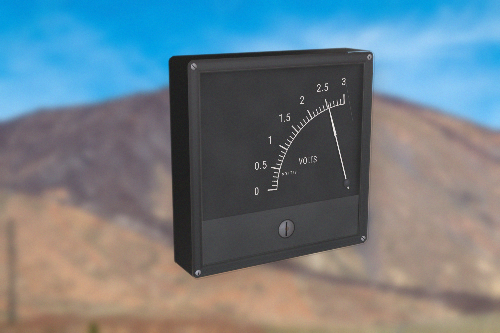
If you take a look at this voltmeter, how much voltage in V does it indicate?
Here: 2.5 V
